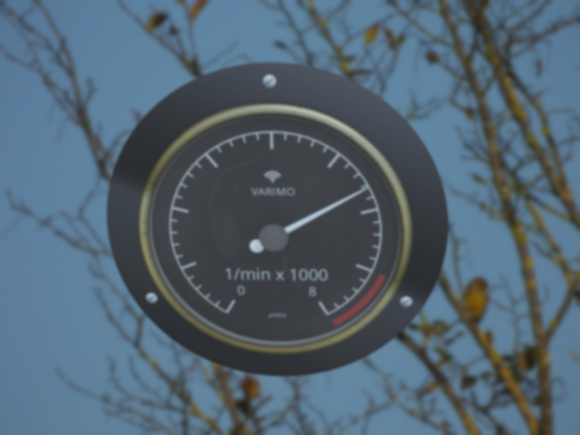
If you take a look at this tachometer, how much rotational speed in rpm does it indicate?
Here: 5600 rpm
